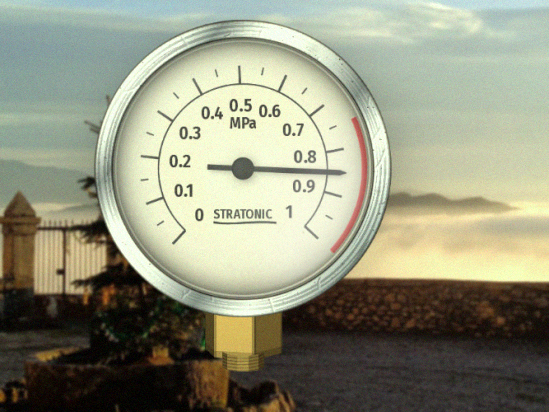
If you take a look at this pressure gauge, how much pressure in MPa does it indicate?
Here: 0.85 MPa
